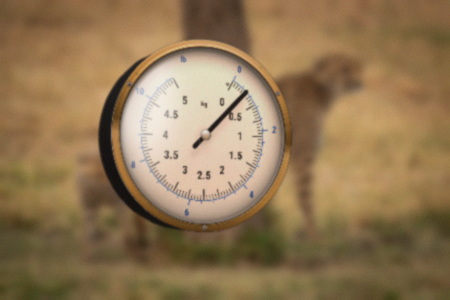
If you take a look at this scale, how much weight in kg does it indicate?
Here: 0.25 kg
